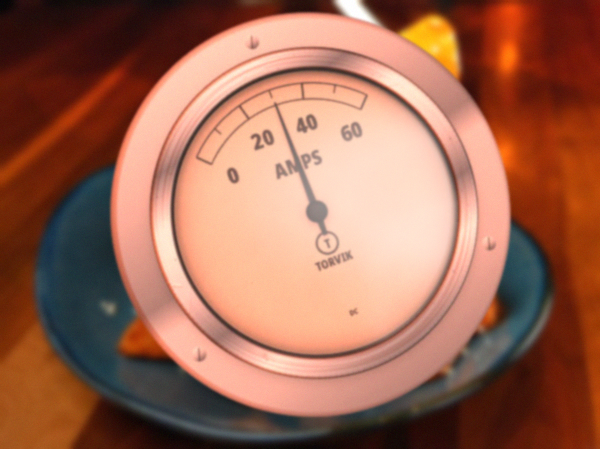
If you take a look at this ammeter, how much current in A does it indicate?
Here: 30 A
